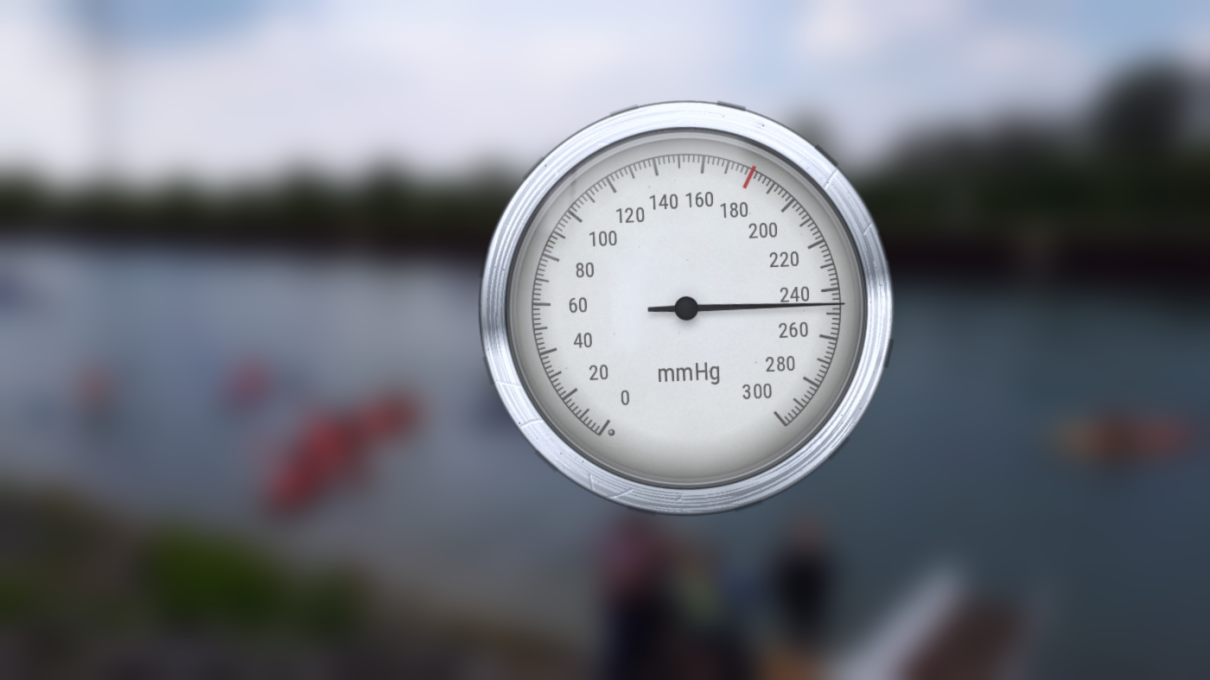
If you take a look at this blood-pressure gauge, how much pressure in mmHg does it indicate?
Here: 246 mmHg
